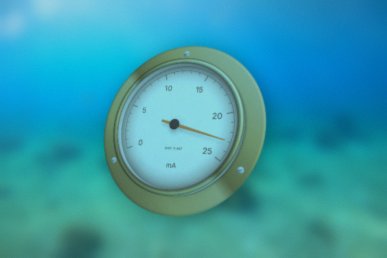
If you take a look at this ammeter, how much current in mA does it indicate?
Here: 23 mA
